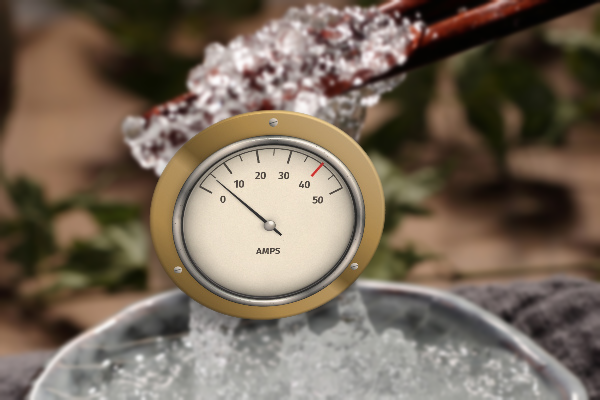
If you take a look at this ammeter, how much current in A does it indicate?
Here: 5 A
